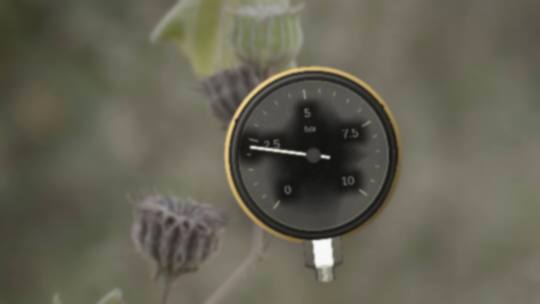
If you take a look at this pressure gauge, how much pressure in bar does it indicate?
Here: 2.25 bar
